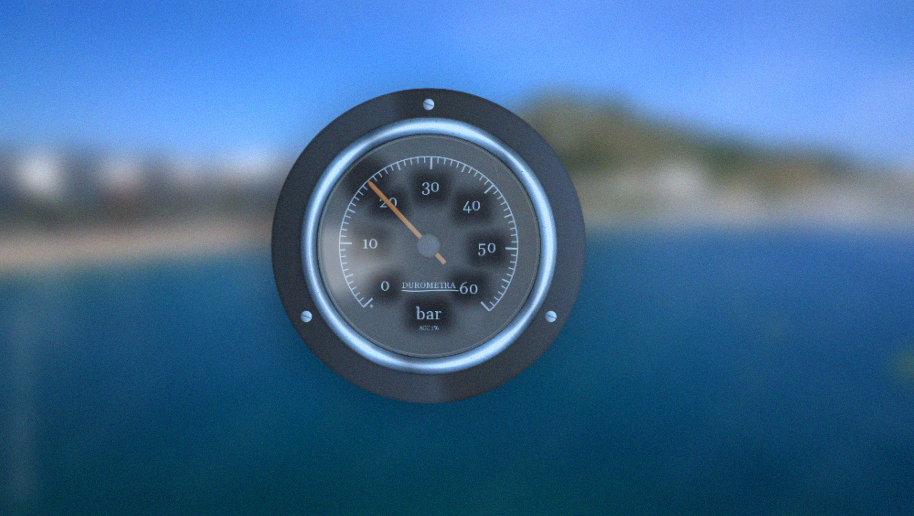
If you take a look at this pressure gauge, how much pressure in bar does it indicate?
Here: 20 bar
